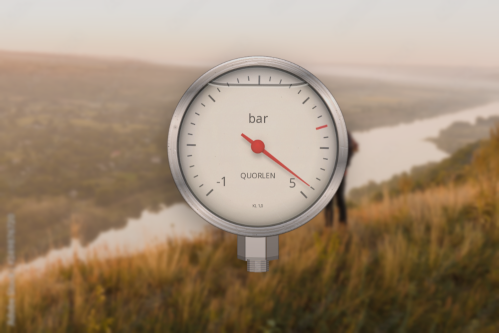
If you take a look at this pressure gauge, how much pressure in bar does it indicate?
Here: 4.8 bar
